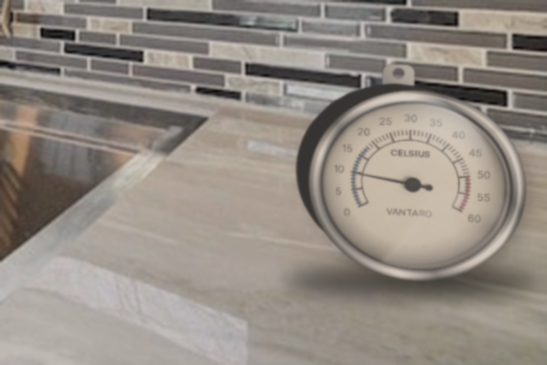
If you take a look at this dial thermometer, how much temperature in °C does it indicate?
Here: 10 °C
